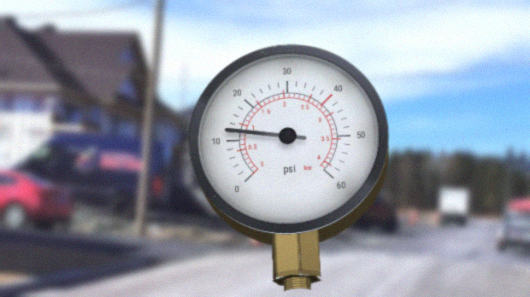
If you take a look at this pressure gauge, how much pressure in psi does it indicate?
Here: 12 psi
